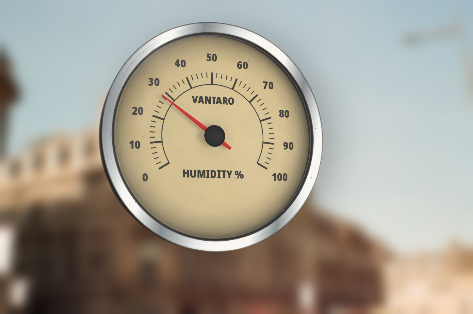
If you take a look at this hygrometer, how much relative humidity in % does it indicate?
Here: 28 %
